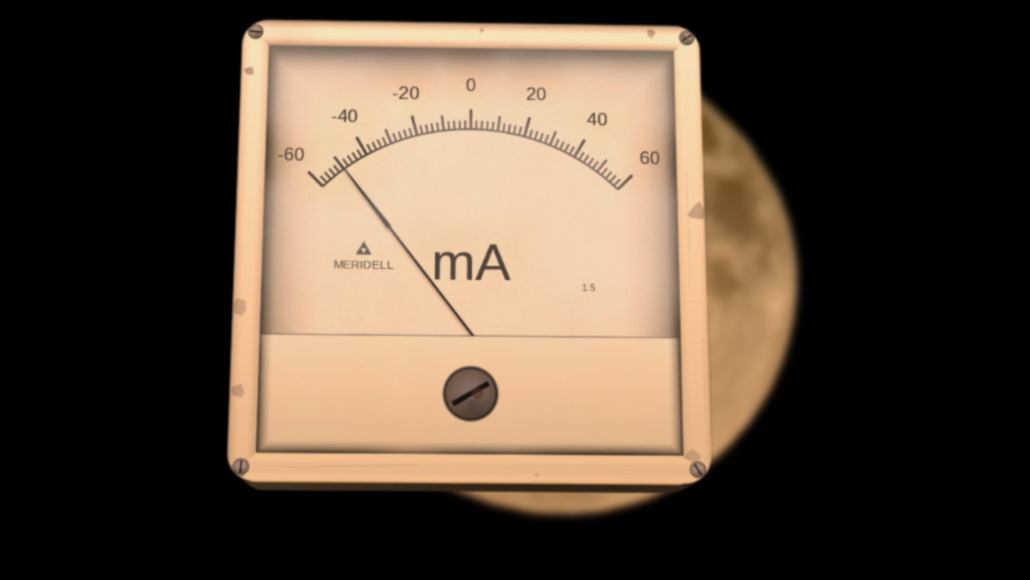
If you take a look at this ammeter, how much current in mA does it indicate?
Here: -50 mA
